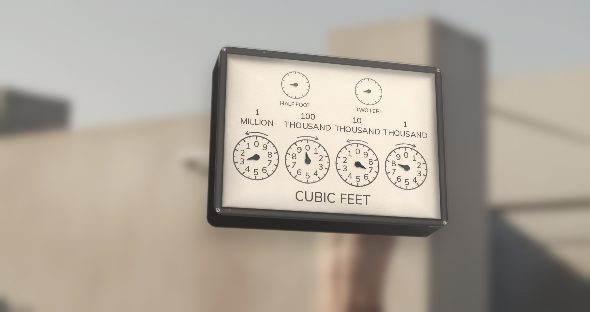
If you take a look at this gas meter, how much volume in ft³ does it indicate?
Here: 296800 ft³
